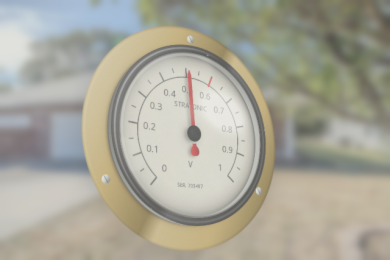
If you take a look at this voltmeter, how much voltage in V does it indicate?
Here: 0.5 V
